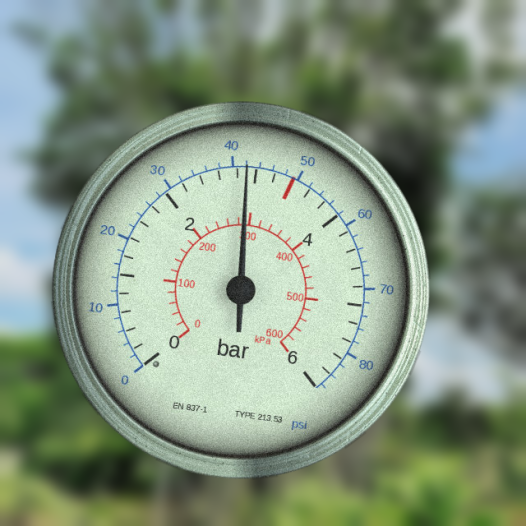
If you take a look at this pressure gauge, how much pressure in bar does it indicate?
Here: 2.9 bar
